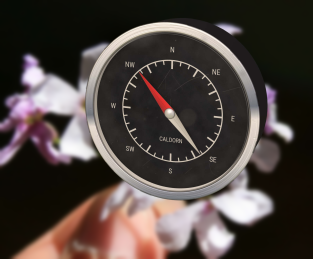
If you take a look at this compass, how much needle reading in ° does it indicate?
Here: 320 °
